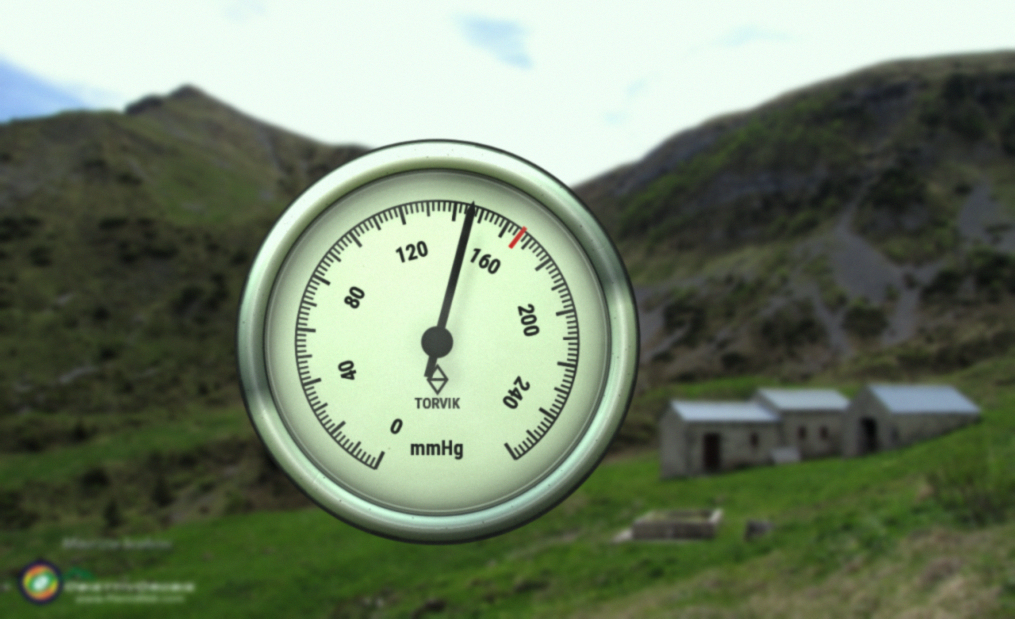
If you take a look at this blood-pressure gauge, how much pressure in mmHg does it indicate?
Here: 146 mmHg
